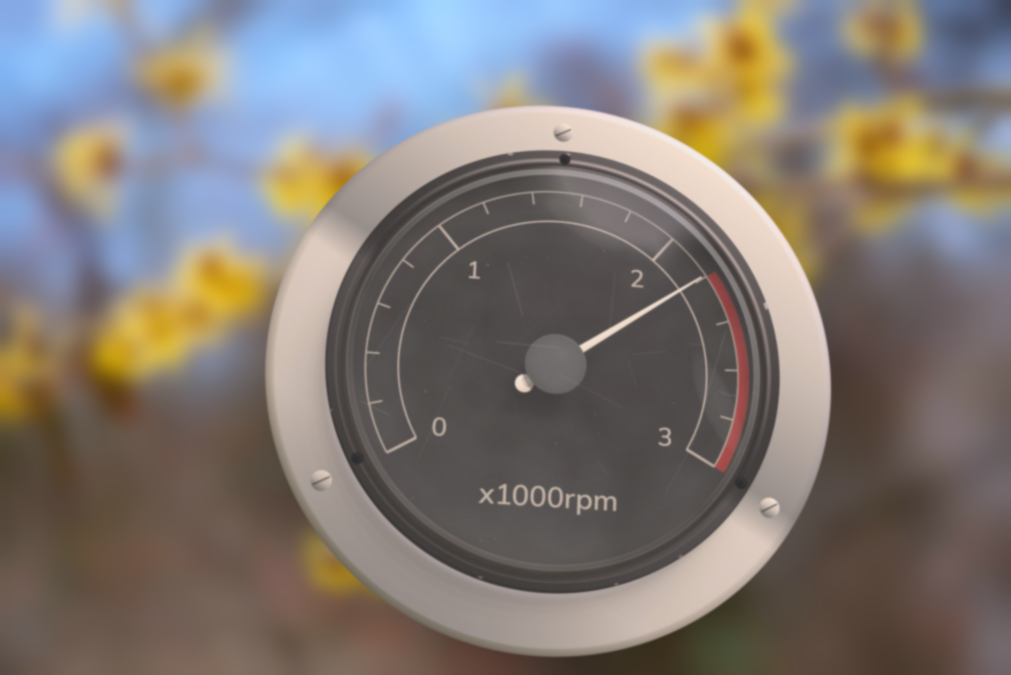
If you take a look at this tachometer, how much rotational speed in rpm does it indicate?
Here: 2200 rpm
